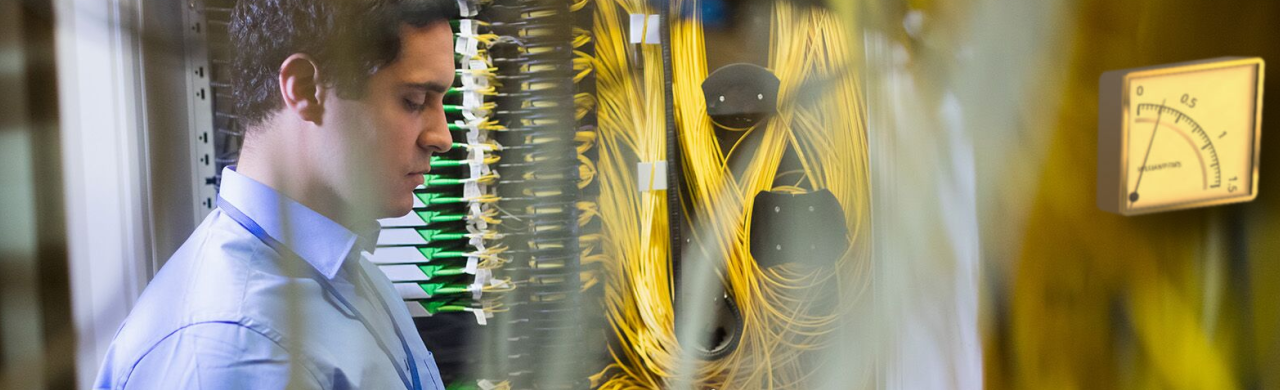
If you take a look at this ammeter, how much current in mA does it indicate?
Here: 0.25 mA
